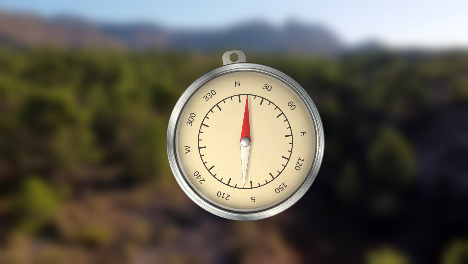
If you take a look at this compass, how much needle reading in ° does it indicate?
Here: 10 °
